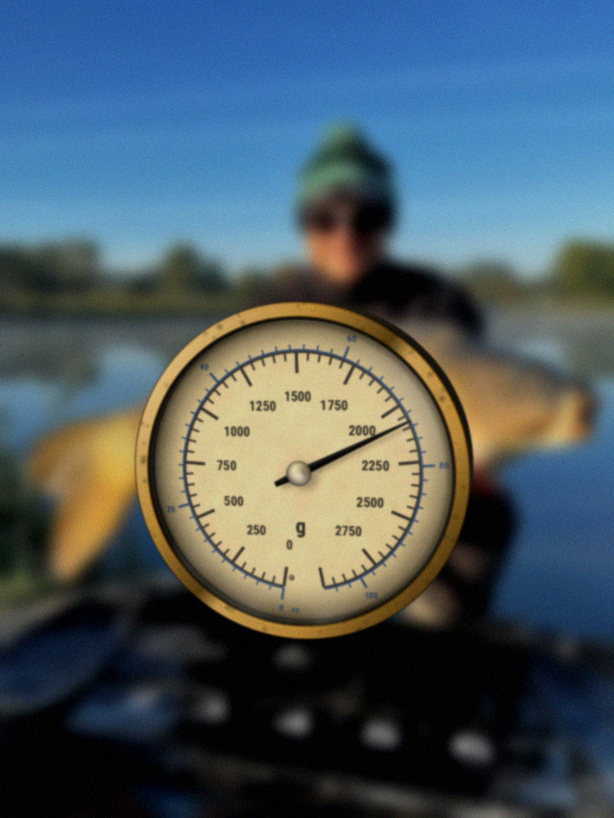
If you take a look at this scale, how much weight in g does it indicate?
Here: 2075 g
